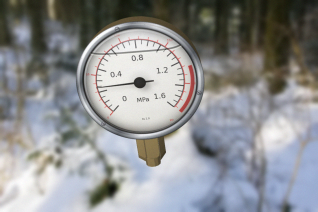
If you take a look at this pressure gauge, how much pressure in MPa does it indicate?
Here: 0.25 MPa
